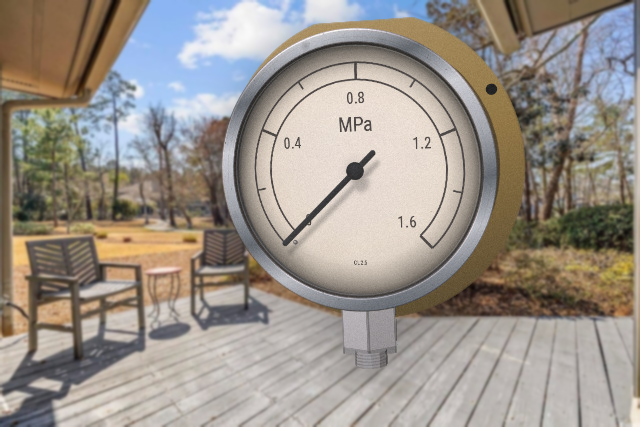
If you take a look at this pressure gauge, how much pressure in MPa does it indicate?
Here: 0 MPa
